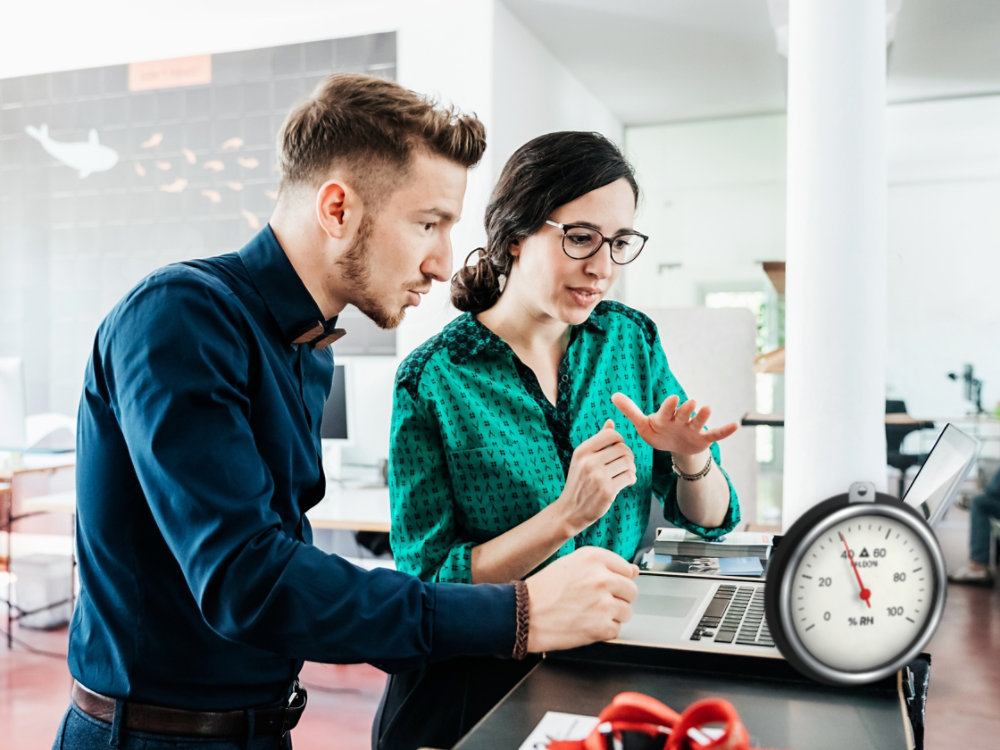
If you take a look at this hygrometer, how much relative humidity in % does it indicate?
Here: 40 %
